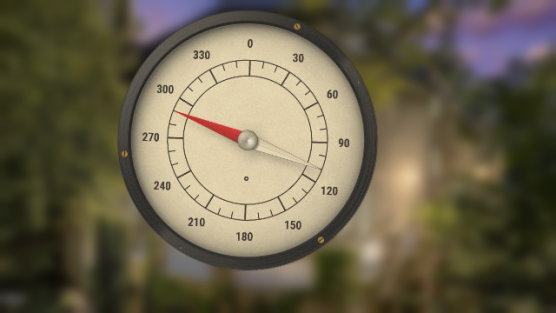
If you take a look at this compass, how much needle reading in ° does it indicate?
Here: 290 °
